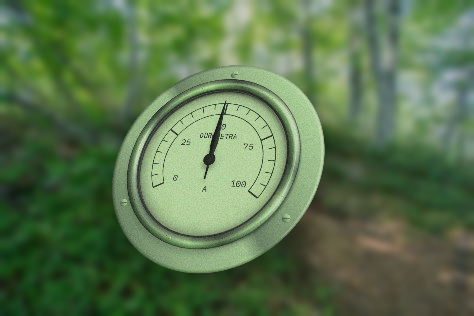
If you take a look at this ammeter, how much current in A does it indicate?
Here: 50 A
